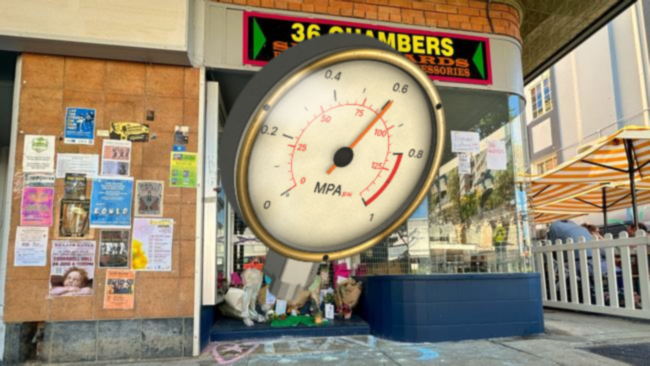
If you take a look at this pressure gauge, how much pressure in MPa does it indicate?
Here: 0.6 MPa
